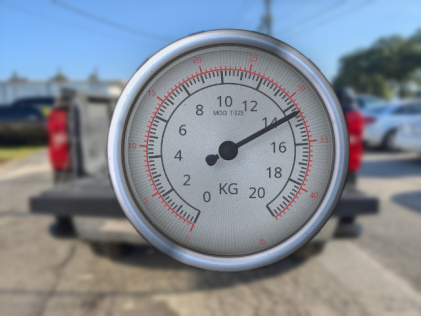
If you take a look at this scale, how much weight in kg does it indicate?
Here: 14.4 kg
